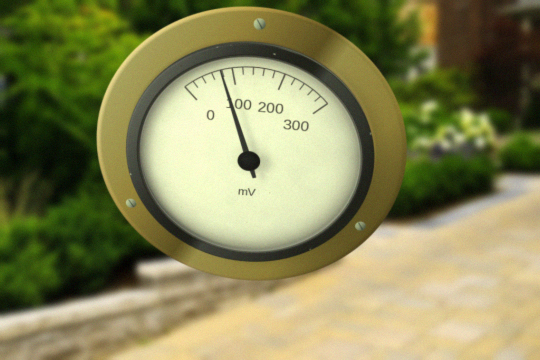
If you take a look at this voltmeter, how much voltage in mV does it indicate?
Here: 80 mV
